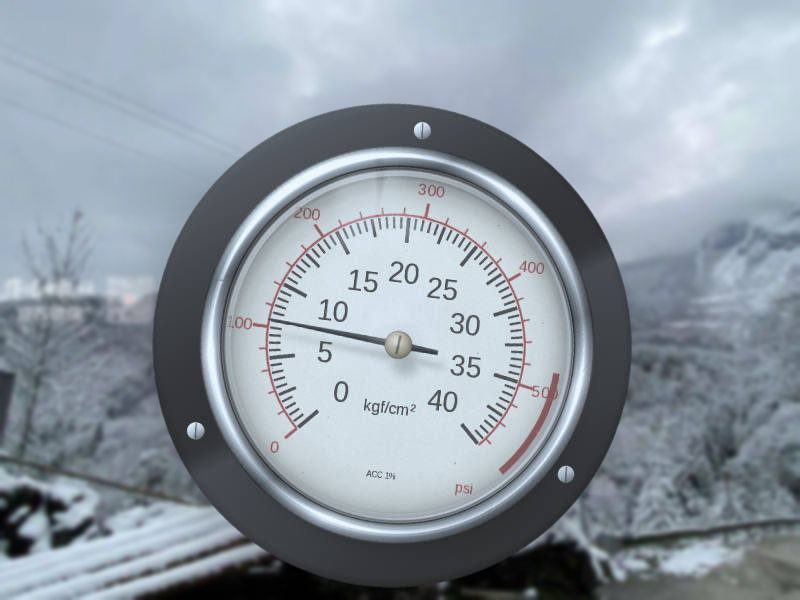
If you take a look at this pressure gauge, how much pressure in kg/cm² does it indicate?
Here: 7.5 kg/cm²
